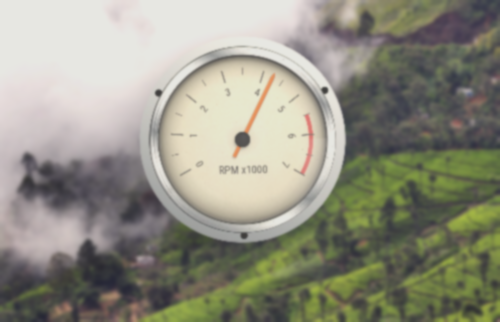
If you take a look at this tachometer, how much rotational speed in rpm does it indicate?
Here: 4250 rpm
